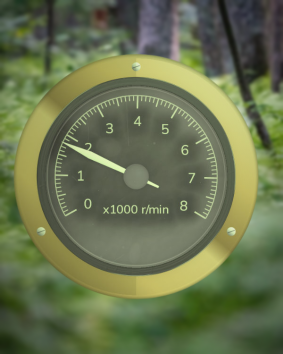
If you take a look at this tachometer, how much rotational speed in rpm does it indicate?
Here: 1800 rpm
